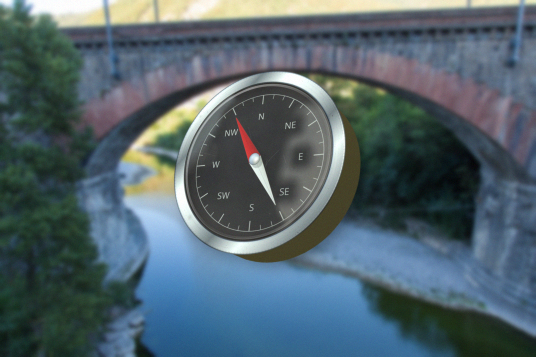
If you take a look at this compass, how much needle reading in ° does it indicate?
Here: 330 °
